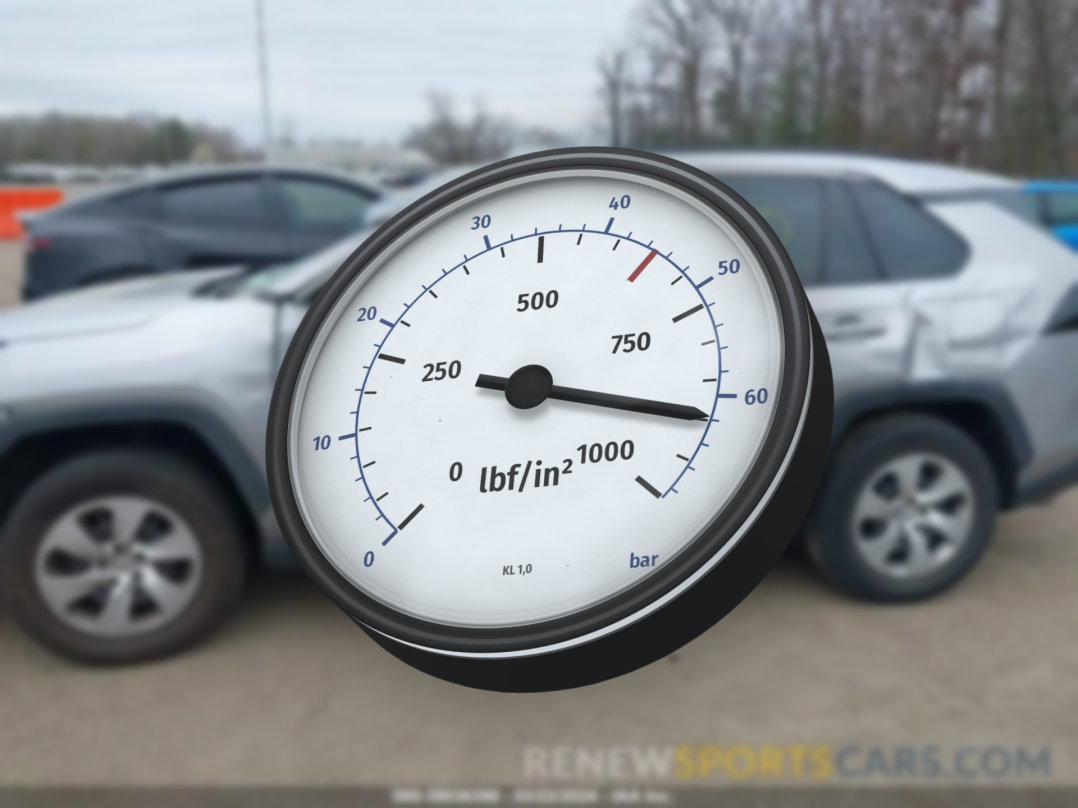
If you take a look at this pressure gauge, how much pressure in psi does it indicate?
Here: 900 psi
